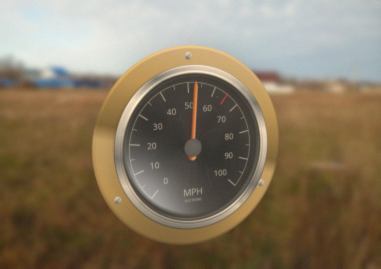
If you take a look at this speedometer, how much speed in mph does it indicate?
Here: 52.5 mph
